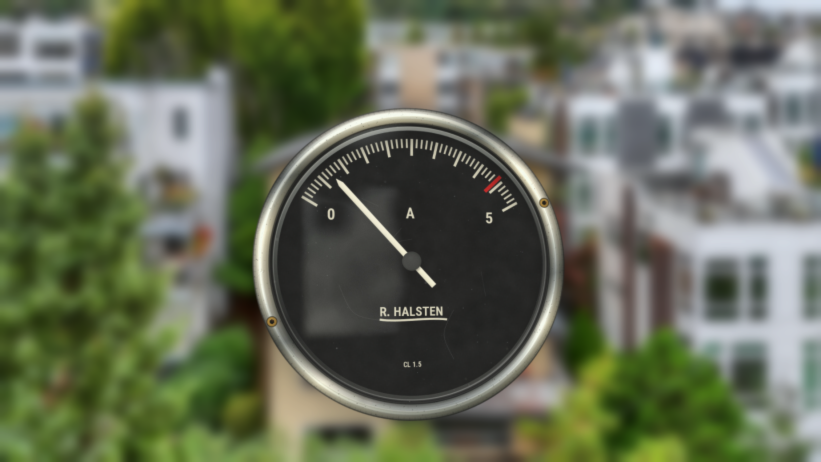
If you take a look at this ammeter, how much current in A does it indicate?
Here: 0.7 A
